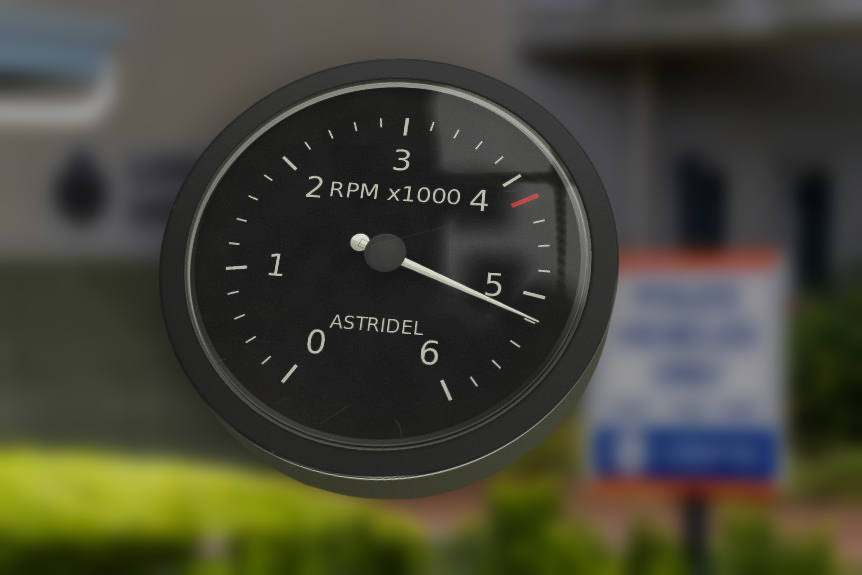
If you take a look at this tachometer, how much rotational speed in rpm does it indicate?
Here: 5200 rpm
